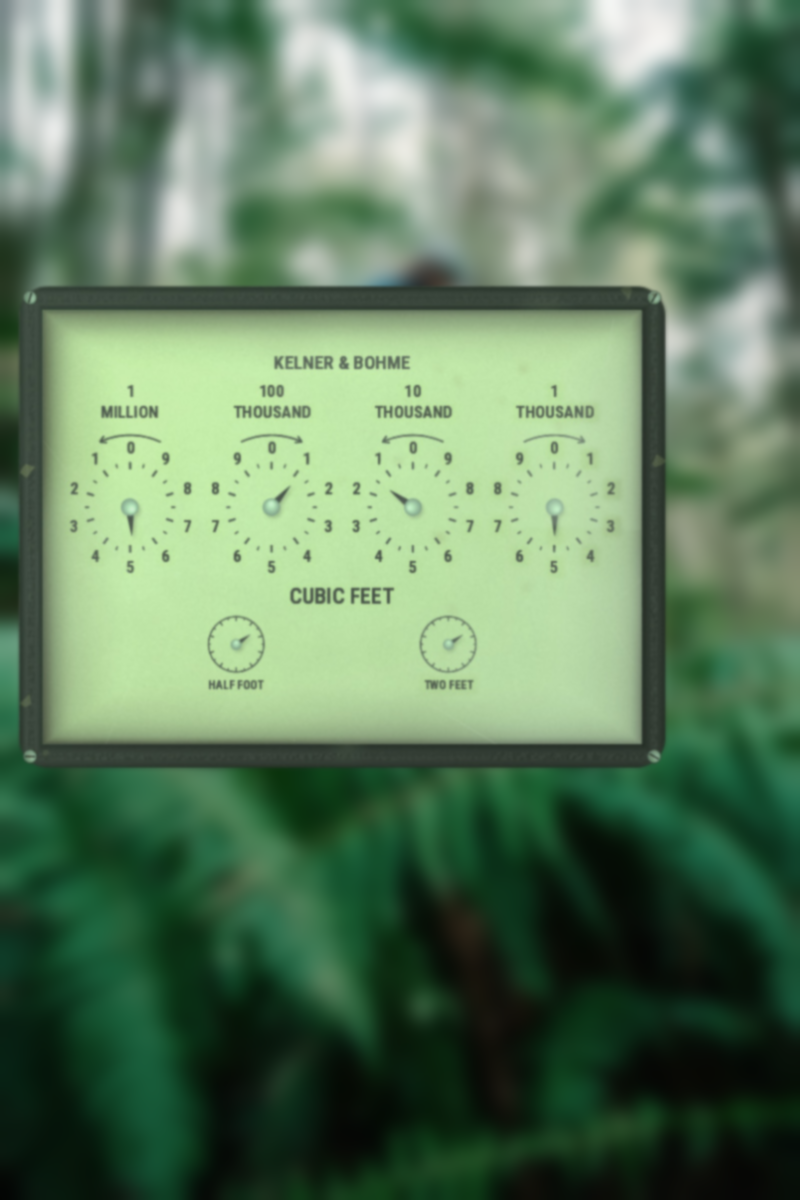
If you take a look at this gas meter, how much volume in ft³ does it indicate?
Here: 511500 ft³
